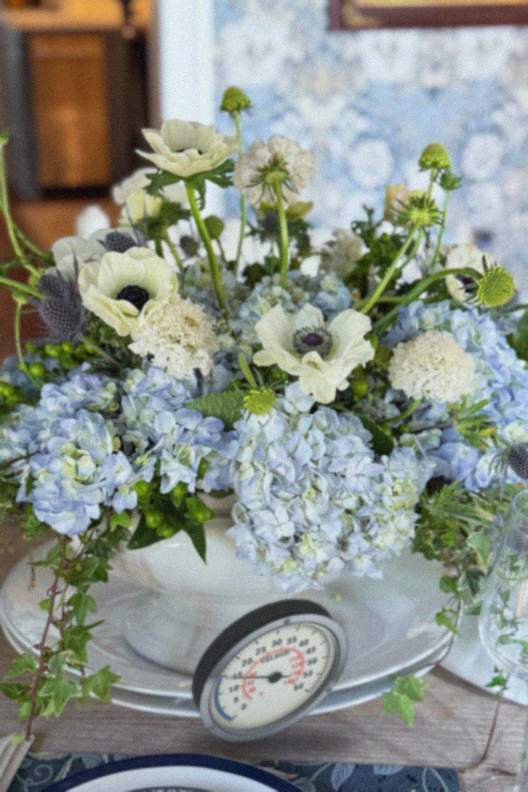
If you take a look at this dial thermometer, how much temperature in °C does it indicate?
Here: 15 °C
